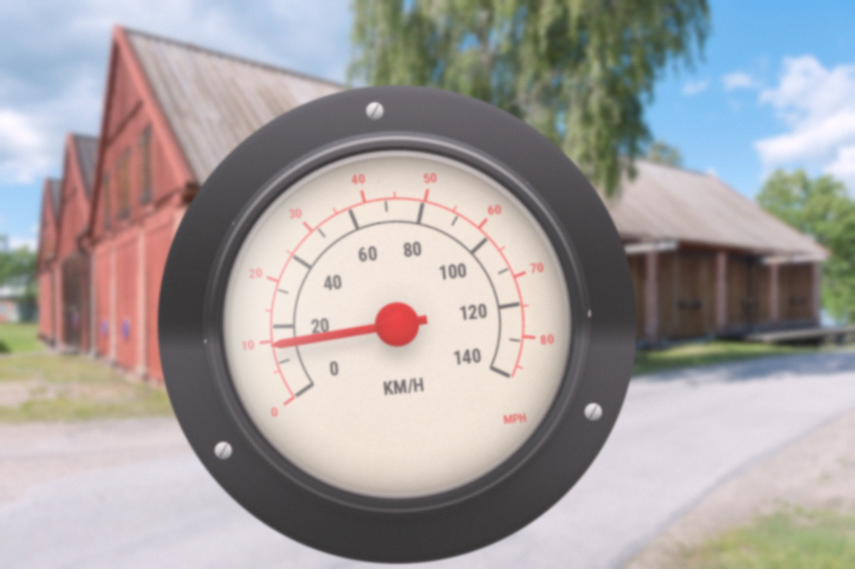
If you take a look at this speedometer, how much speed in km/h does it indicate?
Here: 15 km/h
